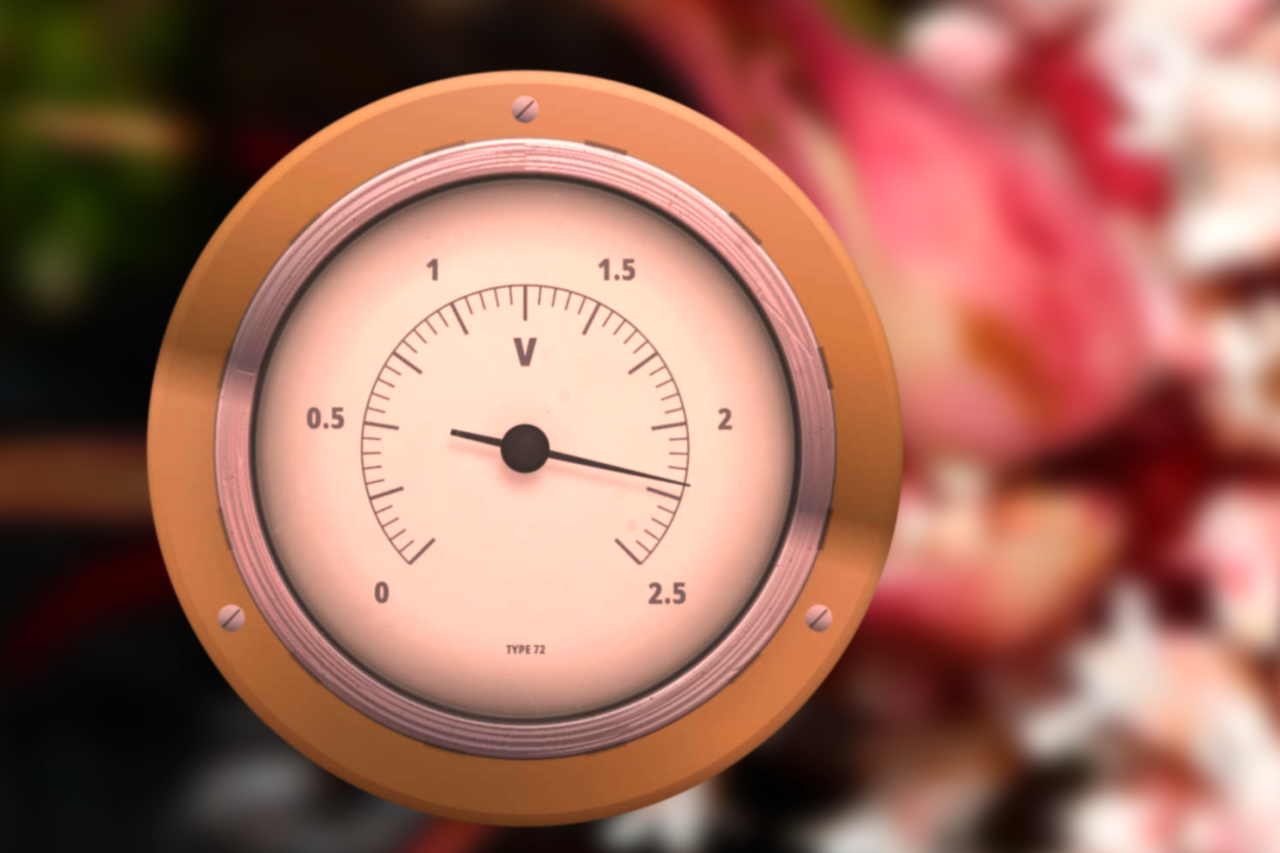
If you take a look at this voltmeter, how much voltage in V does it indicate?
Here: 2.2 V
